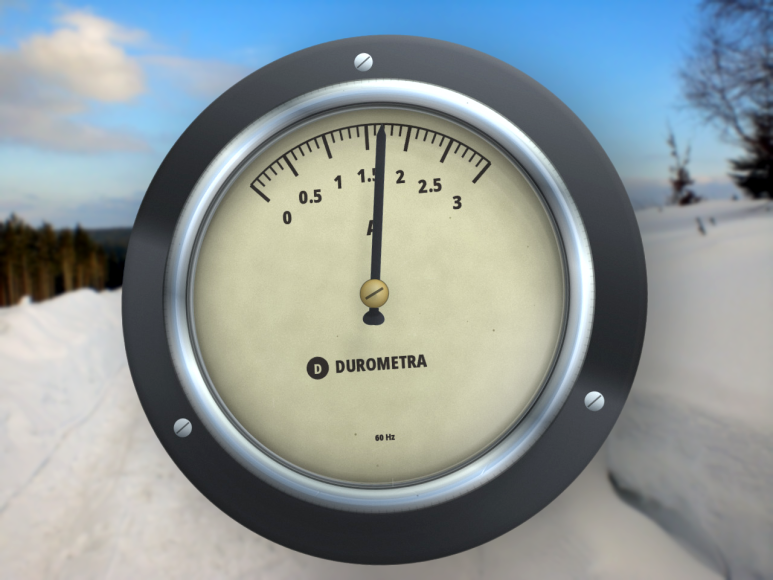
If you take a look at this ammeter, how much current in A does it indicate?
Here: 1.7 A
